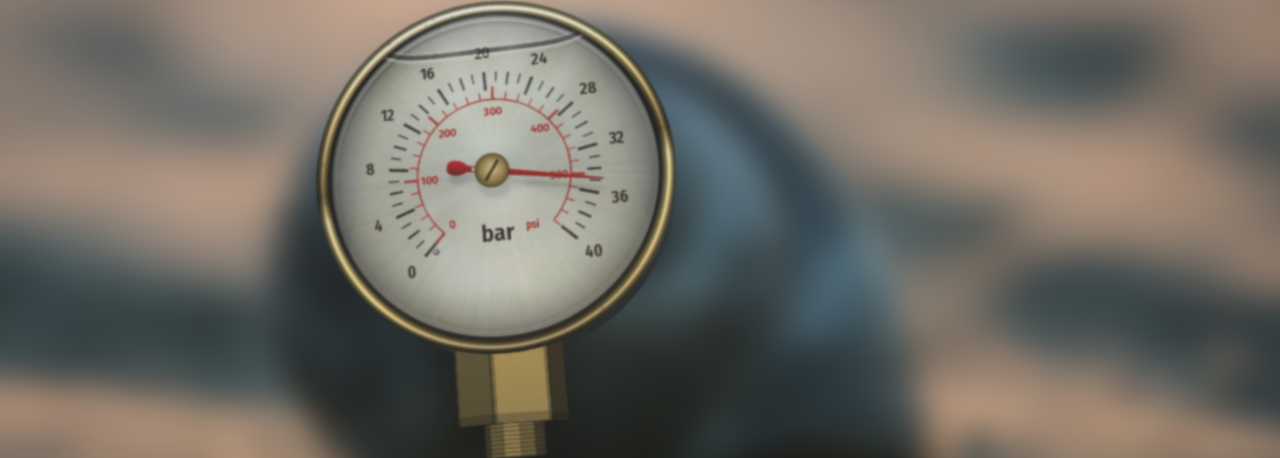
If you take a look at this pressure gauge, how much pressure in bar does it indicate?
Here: 35 bar
